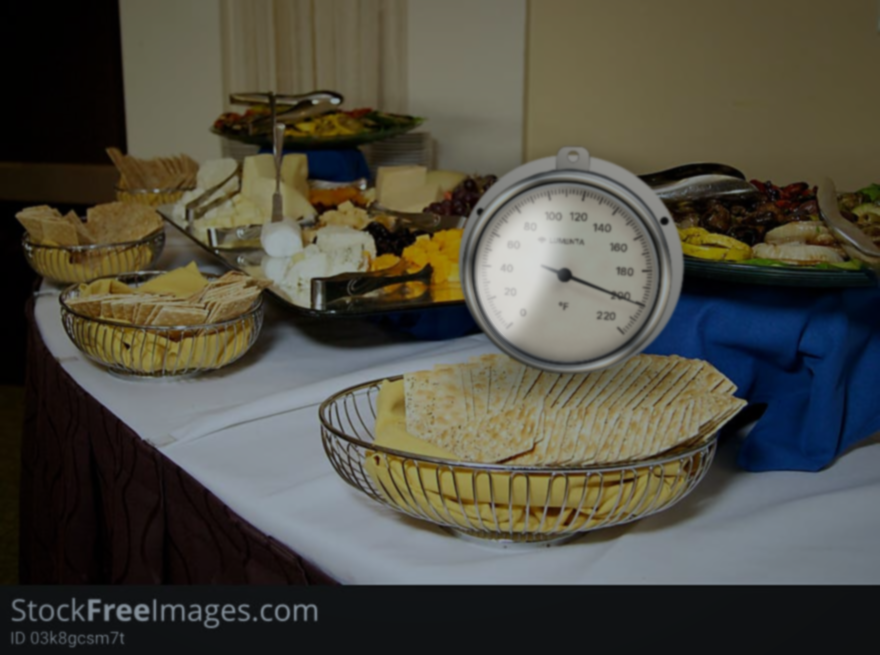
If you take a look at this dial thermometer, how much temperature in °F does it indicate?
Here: 200 °F
